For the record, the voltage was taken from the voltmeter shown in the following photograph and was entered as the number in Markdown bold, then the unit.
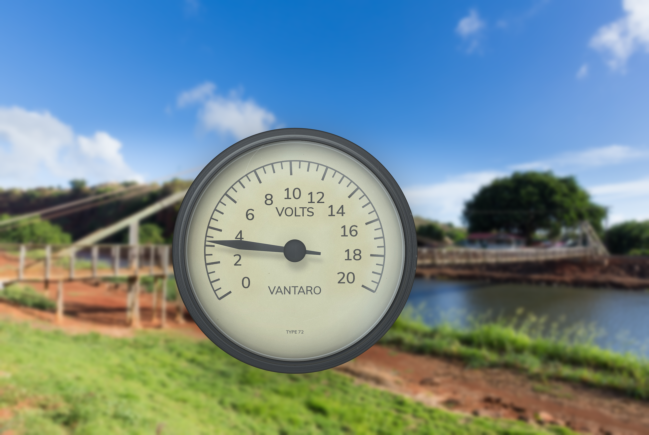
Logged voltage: **3.25** V
